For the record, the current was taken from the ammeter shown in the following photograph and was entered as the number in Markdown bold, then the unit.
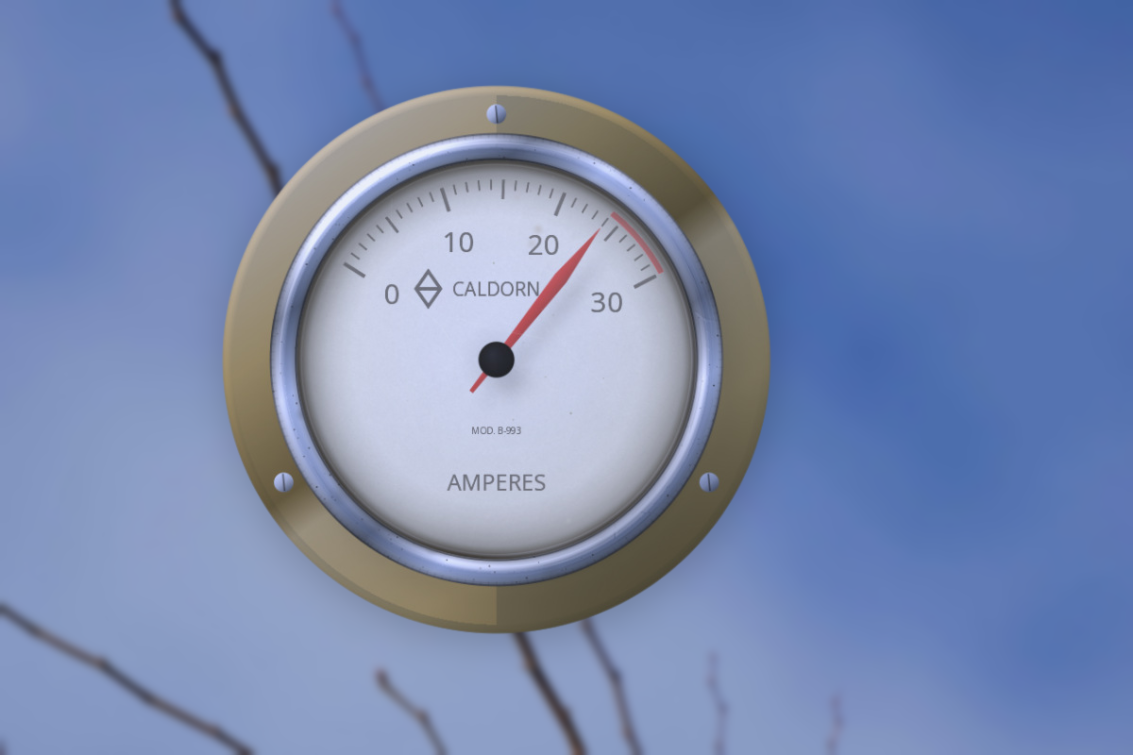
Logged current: **24** A
